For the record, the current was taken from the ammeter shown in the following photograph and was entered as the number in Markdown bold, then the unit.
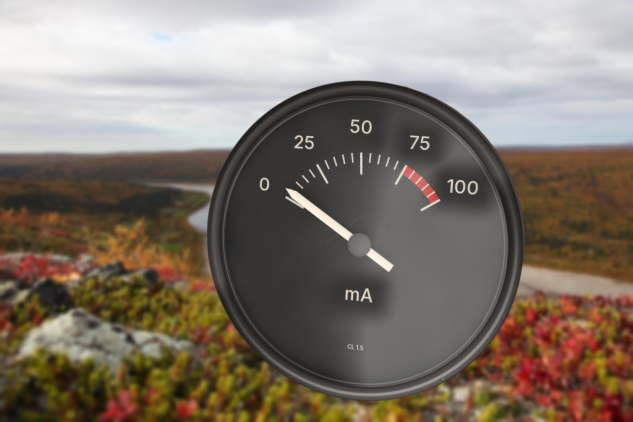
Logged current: **5** mA
